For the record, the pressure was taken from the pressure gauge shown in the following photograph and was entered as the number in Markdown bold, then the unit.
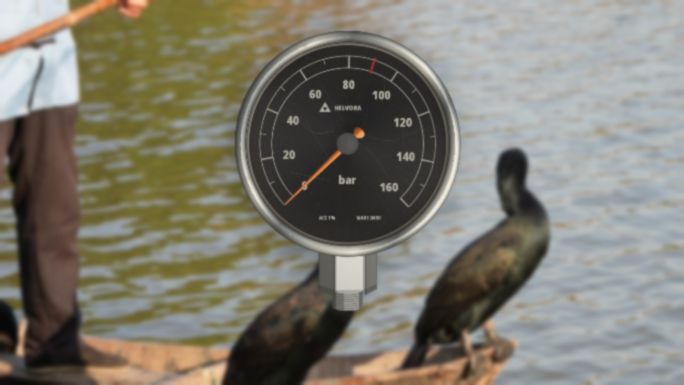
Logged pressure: **0** bar
